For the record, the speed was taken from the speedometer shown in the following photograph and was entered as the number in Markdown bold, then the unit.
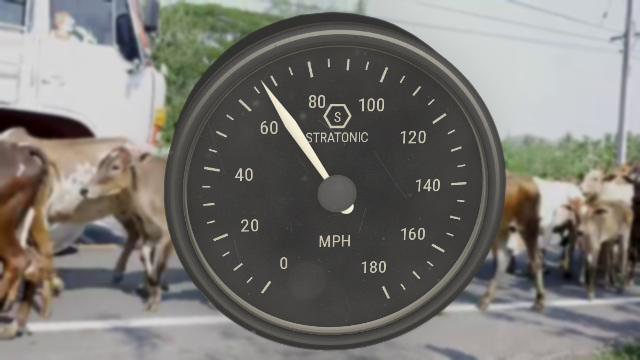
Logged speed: **67.5** mph
